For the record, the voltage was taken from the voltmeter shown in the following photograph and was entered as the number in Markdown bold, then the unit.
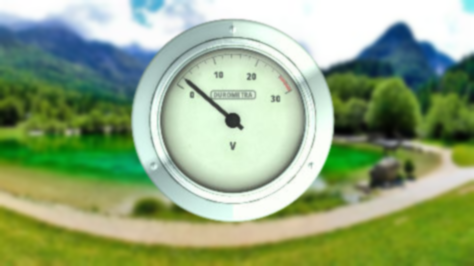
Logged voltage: **2** V
